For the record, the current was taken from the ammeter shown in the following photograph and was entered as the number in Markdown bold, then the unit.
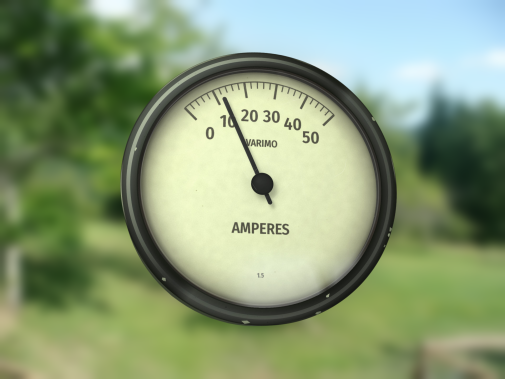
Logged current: **12** A
